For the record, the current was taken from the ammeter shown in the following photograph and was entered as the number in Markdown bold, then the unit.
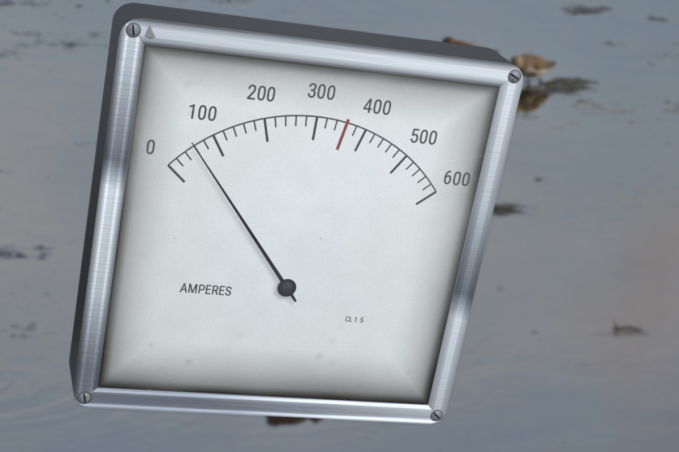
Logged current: **60** A
